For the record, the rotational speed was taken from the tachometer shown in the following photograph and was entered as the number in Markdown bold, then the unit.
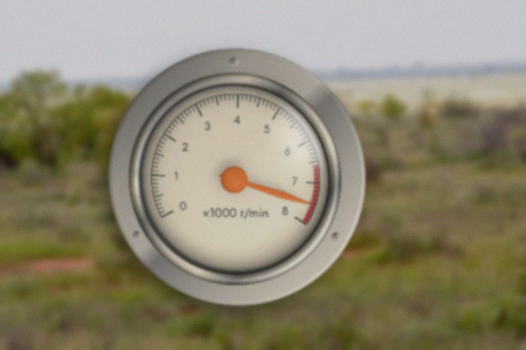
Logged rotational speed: **7500** rpm
